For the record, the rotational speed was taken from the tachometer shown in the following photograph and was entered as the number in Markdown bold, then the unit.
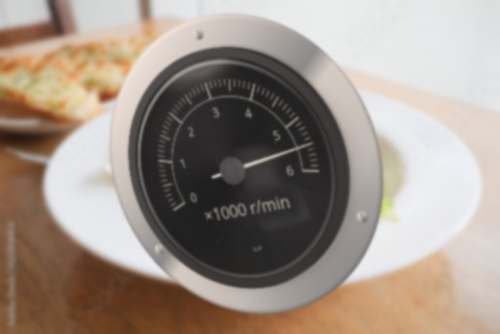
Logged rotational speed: **5500** rpm
